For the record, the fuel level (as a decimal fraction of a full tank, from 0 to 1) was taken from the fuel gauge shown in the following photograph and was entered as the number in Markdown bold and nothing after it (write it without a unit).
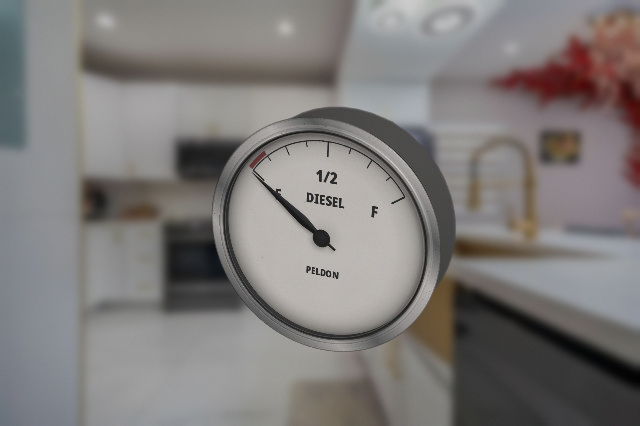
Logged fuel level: **0**
